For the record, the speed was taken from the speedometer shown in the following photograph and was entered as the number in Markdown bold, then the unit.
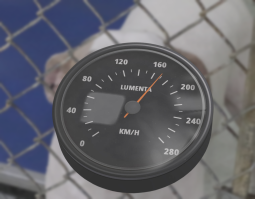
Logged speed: **170** km/h
